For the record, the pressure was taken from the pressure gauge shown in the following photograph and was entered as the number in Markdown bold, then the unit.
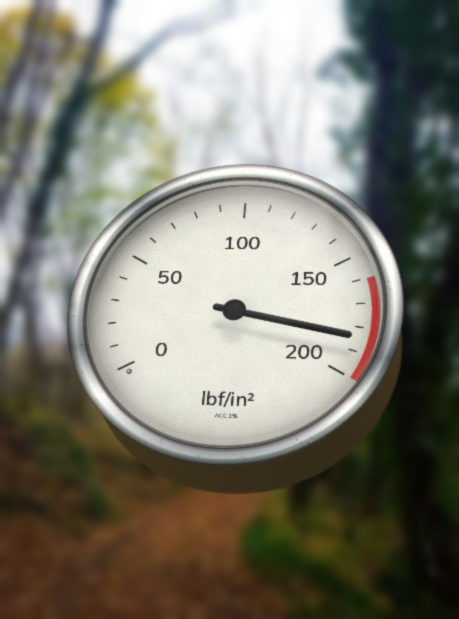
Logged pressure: **185** psi
